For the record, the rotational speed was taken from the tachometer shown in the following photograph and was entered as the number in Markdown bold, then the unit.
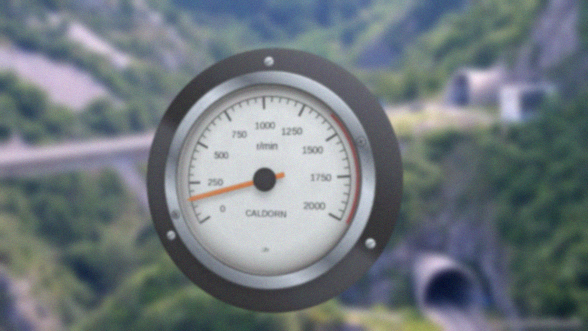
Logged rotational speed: **150** rpm
